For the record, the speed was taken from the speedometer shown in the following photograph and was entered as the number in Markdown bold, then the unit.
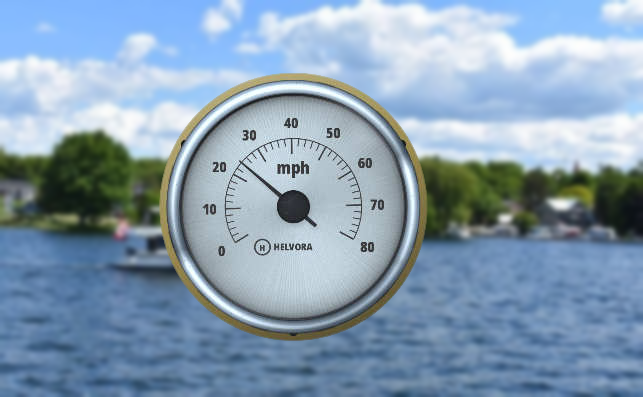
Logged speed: **24** mph
